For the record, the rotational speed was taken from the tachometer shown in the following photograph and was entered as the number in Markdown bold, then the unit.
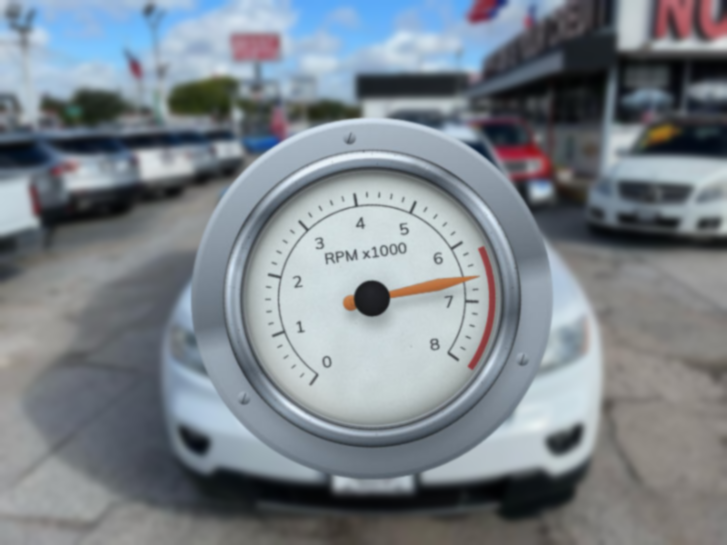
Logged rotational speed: **6600** rpm
